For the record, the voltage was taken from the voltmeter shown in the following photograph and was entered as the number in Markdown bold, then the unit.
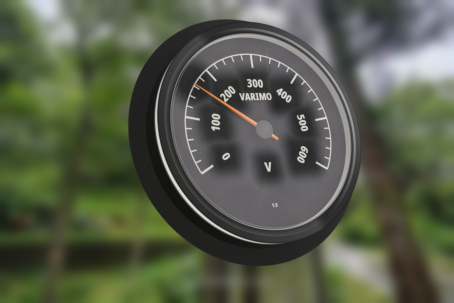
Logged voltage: **160** V
